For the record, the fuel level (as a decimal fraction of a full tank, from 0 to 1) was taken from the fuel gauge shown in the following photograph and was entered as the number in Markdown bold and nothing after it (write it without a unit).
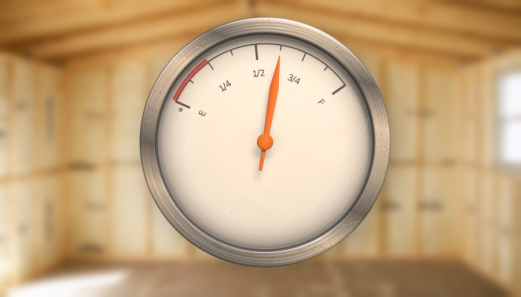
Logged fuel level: **0.625**
